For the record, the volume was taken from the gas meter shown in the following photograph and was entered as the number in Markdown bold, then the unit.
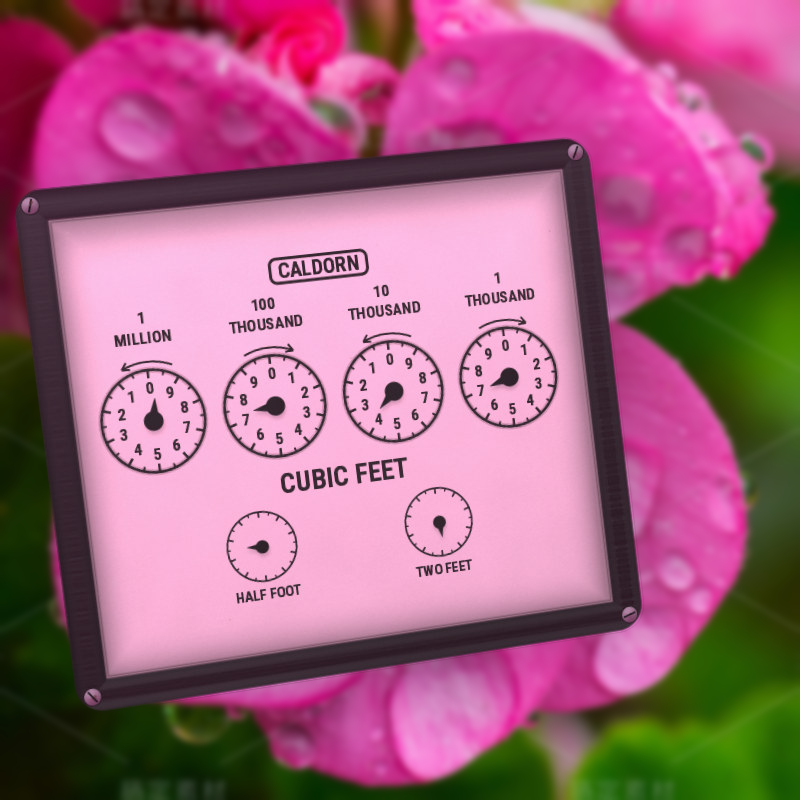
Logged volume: **973700** ft³
